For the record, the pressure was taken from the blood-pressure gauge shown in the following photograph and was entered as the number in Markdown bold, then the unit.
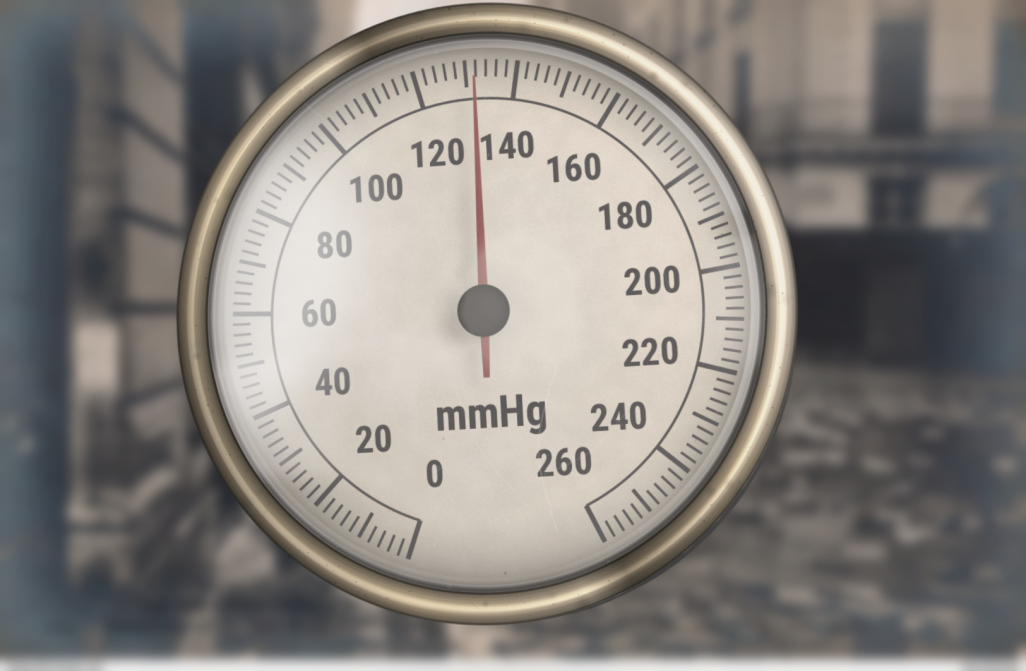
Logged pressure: **132** mmHg
